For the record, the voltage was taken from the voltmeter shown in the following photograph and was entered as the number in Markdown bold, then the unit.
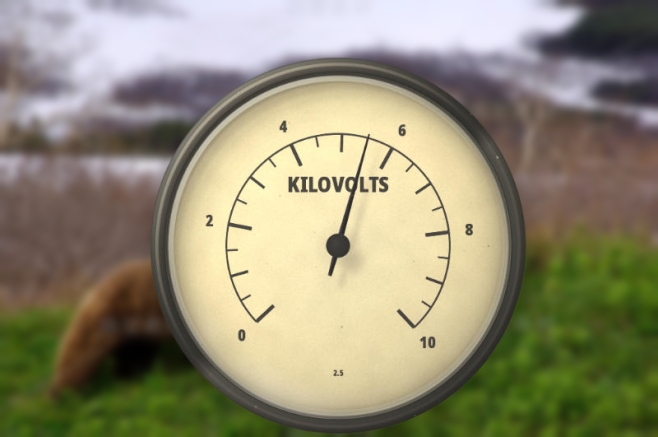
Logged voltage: **5.5** kV
